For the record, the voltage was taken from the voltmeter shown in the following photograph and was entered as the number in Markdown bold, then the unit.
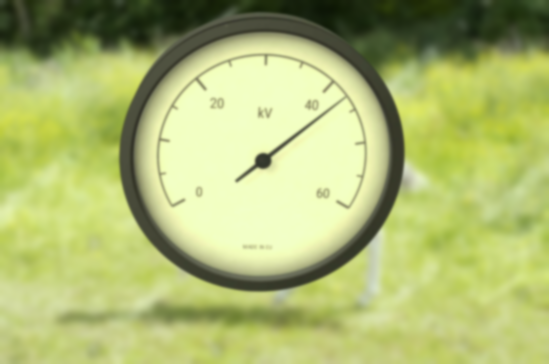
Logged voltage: **42.5** kV
